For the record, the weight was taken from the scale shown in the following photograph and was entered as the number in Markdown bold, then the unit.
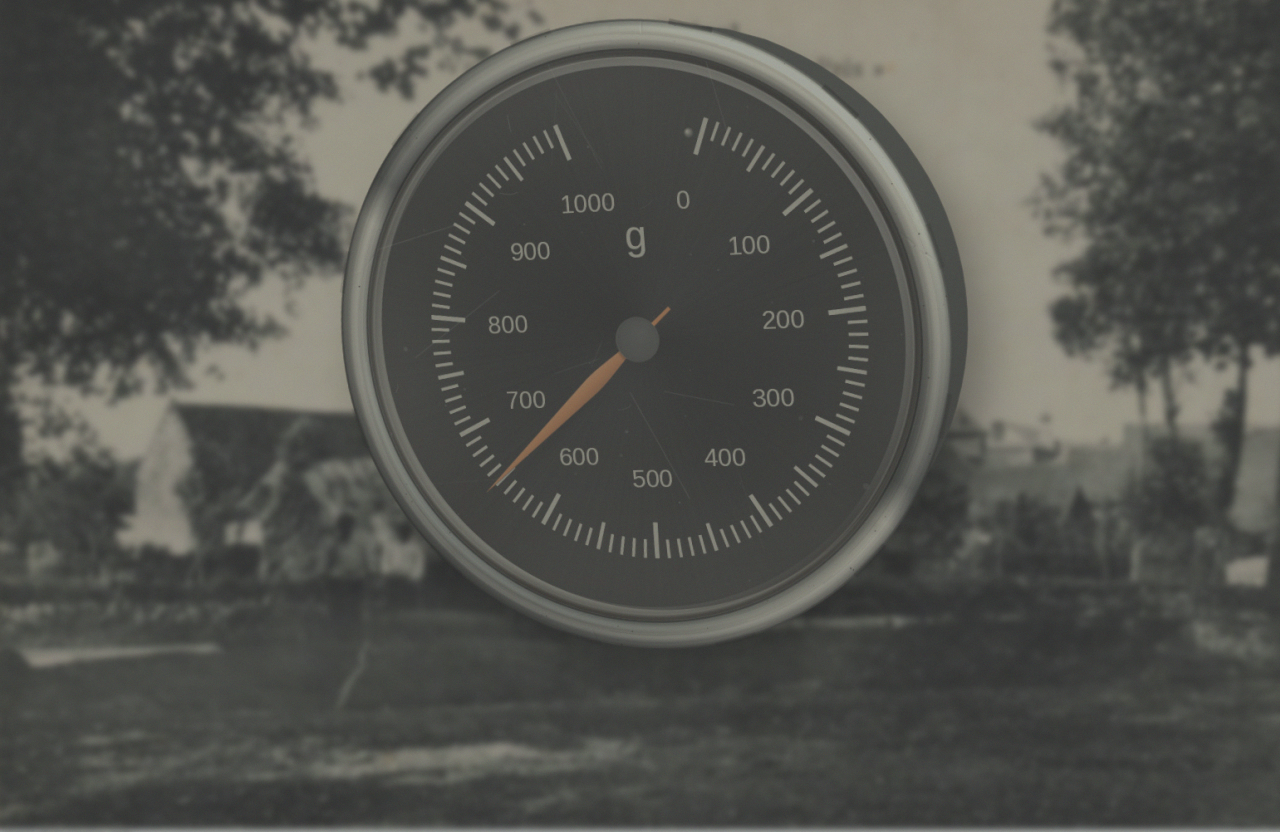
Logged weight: **650** g
